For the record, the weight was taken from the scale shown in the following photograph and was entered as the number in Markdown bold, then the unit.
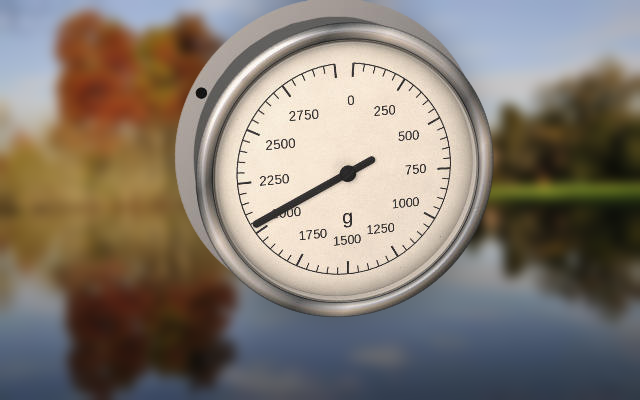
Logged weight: **2050** g
